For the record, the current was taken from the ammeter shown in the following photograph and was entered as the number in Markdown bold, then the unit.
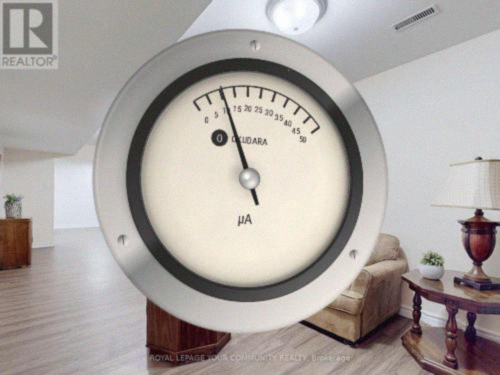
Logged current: **10** µA
